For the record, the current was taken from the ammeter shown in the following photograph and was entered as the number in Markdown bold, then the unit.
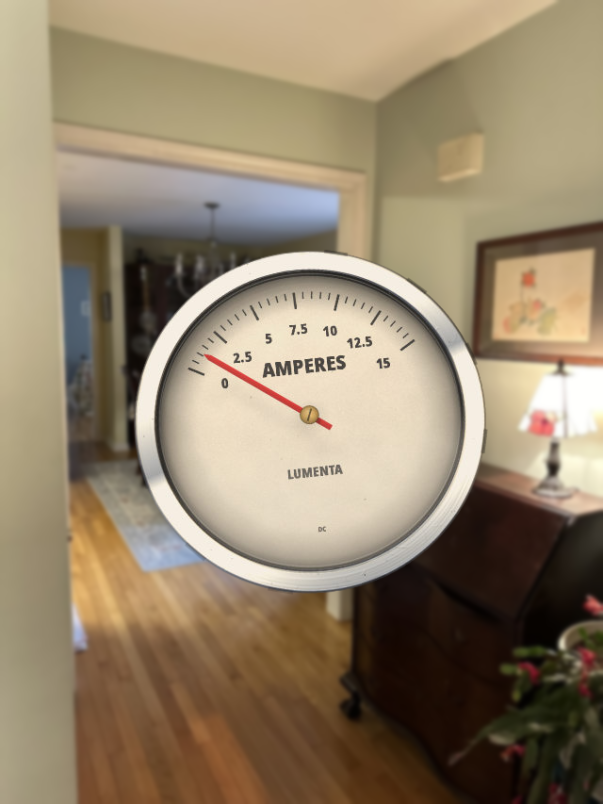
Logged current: **1** A
